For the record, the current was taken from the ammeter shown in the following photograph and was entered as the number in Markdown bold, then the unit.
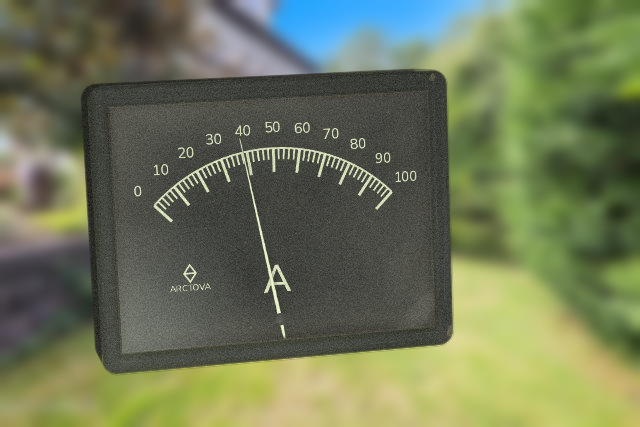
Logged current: **38** A
